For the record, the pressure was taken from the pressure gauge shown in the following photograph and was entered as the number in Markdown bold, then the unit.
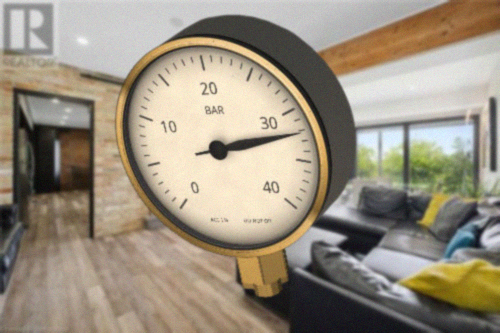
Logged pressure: **32** bar
